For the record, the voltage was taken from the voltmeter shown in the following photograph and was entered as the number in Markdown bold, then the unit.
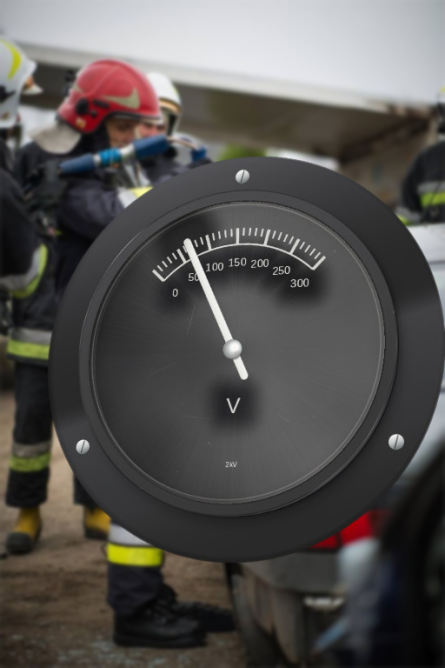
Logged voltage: **70** V
